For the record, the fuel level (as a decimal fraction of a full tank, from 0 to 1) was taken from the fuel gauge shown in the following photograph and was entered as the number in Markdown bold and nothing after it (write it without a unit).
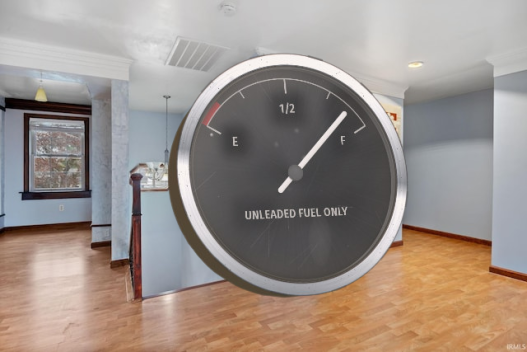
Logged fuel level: **0.875**
